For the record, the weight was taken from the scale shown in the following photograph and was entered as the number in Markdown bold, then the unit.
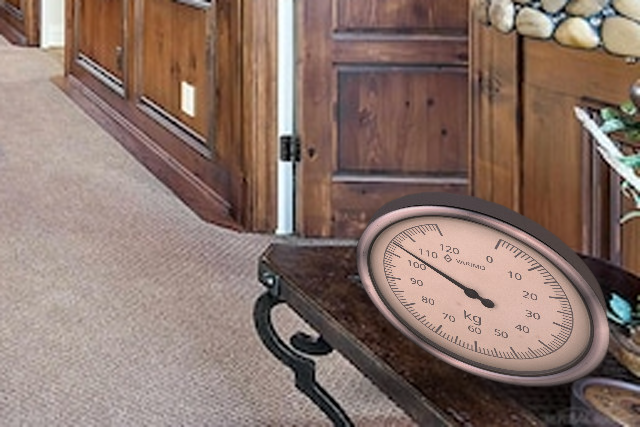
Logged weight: **105** kg
